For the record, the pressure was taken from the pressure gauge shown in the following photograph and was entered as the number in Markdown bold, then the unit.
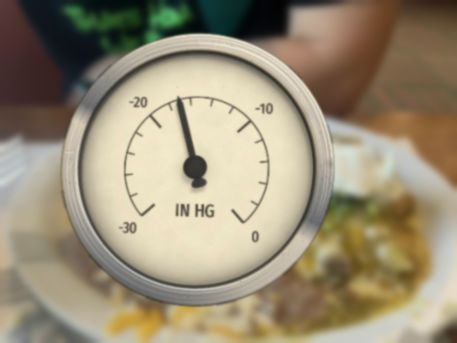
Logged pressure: **-17** inHg
